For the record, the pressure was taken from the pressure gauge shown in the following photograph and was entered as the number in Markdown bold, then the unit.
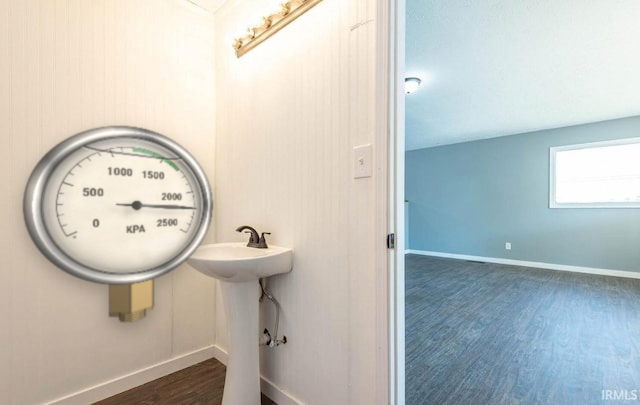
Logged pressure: **2200** kPa
